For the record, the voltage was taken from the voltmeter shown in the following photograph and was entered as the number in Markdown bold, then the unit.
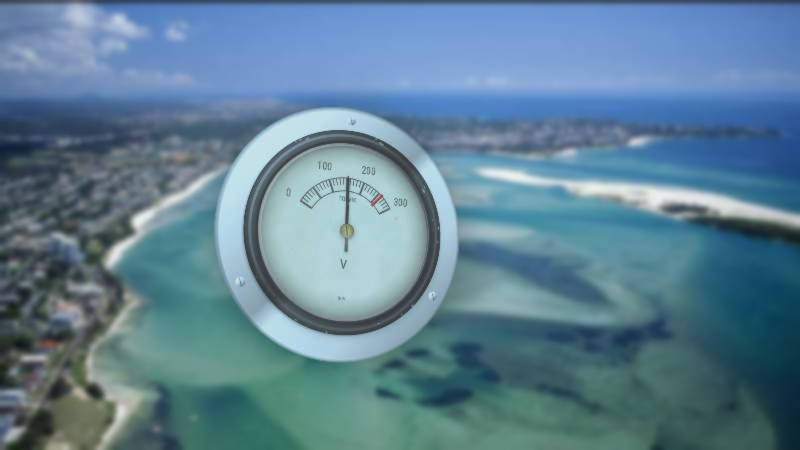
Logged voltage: **150** V
